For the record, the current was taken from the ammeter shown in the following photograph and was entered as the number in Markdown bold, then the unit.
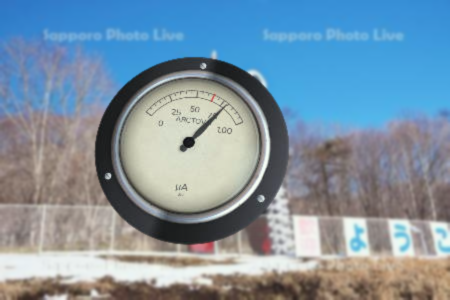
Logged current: **80** µA
